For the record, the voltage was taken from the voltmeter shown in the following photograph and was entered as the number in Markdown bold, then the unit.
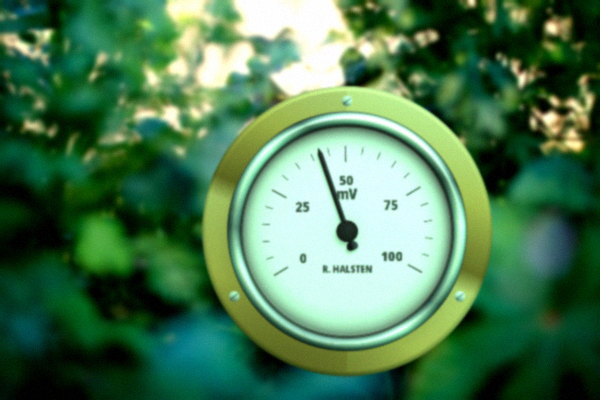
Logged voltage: **42.5** mV
